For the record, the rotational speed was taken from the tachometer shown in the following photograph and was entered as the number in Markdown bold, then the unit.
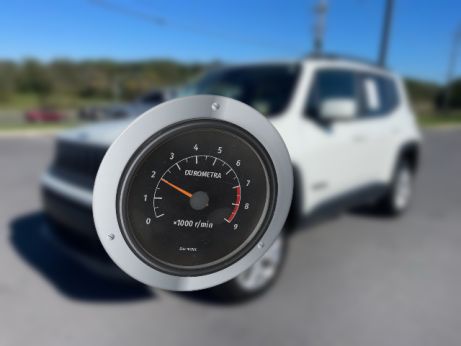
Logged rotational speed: **2000** rpm
